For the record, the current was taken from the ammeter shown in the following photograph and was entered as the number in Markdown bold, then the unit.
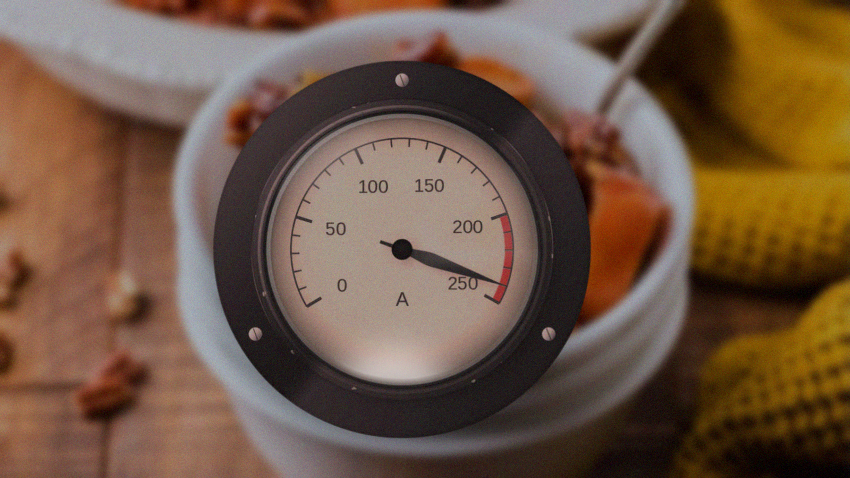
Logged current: **240** A
